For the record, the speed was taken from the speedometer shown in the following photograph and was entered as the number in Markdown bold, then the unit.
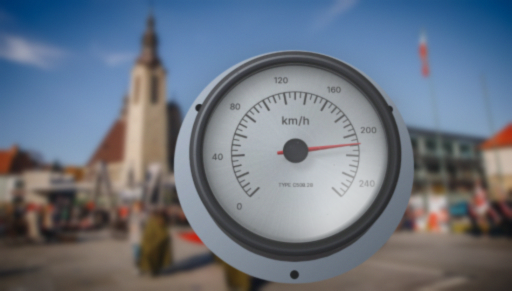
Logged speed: **210** km/h
